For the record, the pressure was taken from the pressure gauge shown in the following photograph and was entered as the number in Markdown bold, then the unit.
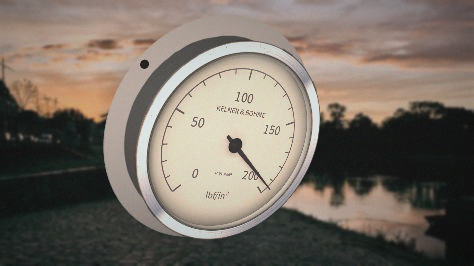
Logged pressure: **195** psi
